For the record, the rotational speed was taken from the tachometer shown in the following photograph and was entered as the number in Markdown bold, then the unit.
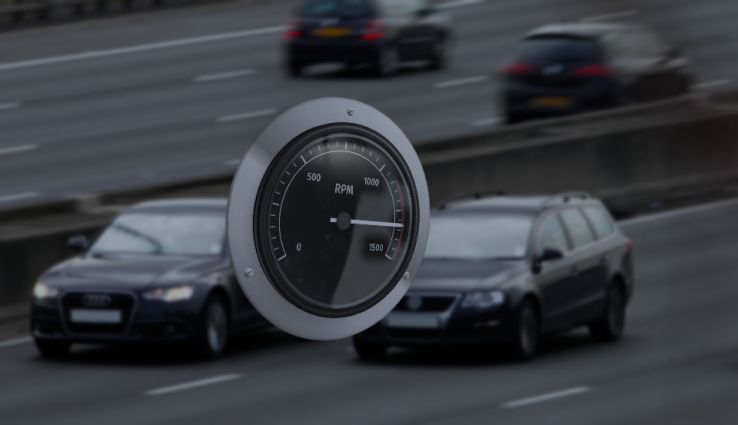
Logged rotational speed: **1325** rpm
